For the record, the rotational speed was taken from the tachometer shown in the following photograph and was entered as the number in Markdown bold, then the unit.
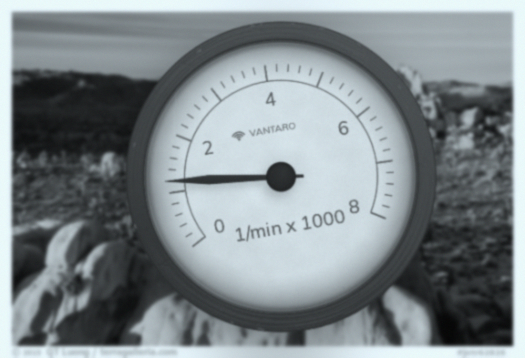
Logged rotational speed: **1200** rpm
